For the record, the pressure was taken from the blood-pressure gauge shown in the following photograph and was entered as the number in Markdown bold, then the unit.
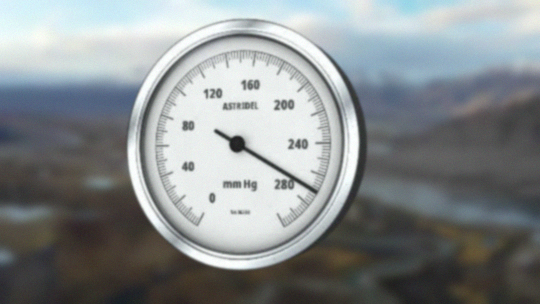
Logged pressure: **270** mmHg
